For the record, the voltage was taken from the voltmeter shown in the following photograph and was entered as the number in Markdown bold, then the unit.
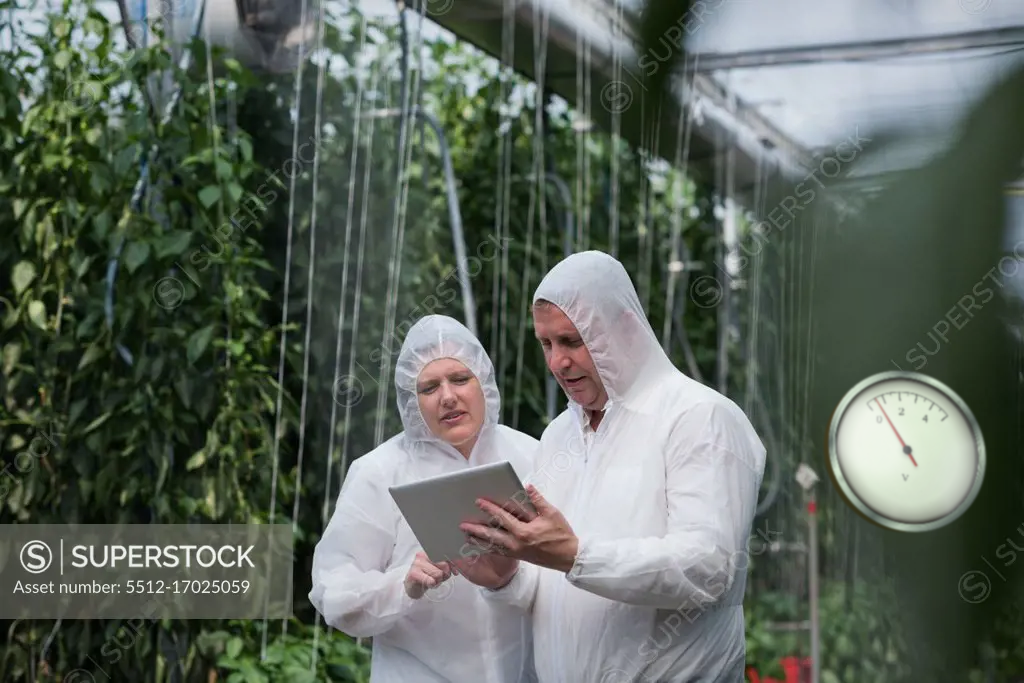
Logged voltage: **0.5** V
